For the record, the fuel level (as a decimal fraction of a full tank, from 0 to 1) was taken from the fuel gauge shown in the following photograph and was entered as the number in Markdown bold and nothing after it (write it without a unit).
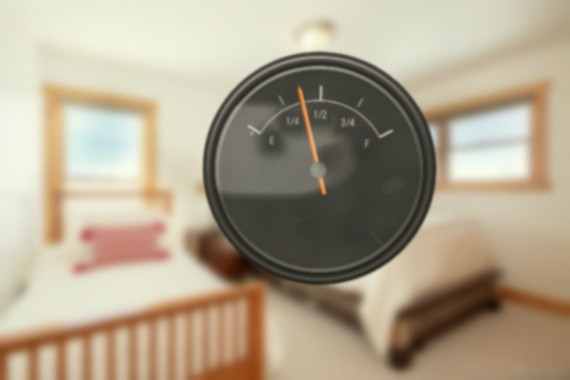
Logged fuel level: **0.375**
